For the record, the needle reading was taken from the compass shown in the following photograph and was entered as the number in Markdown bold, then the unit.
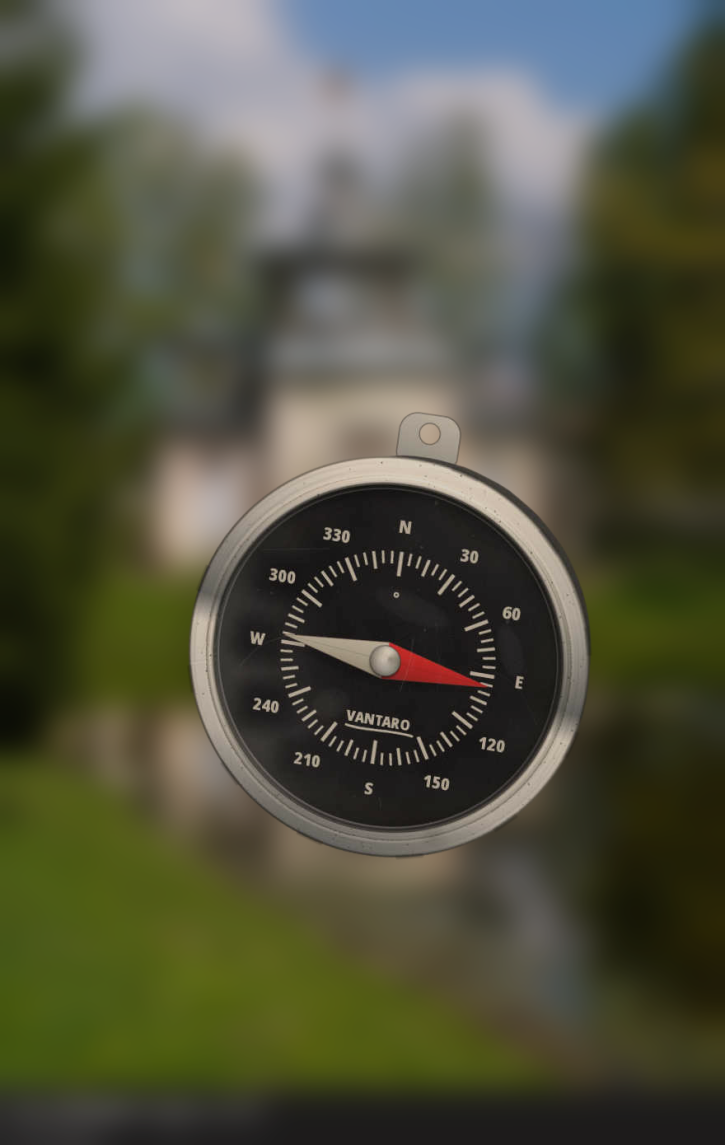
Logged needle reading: **95** °
